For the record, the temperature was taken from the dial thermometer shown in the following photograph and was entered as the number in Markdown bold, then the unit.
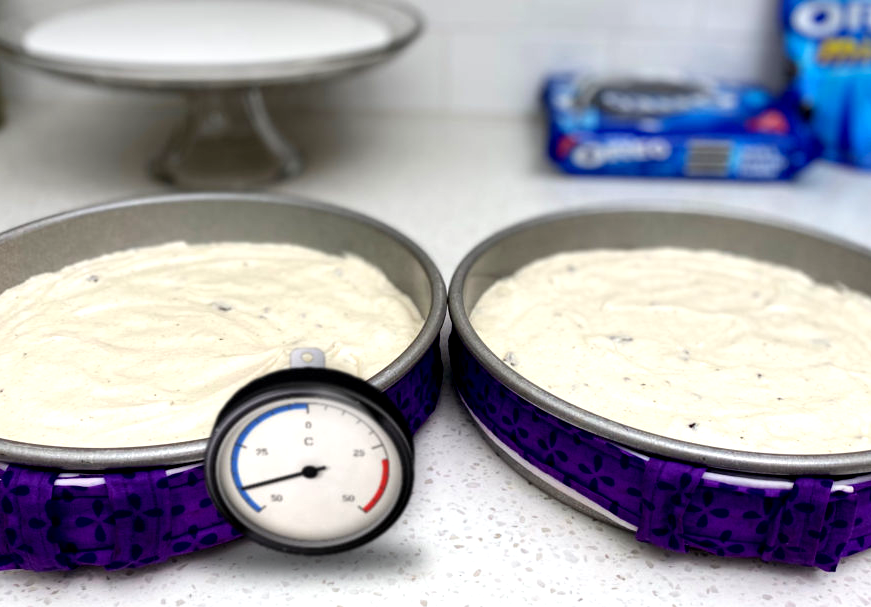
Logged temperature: **-40** °C
